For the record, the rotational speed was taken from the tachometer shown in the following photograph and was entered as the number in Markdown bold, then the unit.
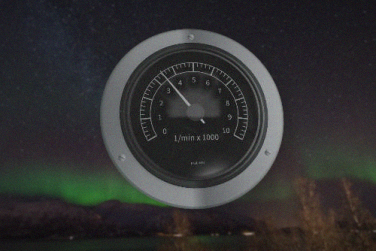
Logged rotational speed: **3400** rpm
